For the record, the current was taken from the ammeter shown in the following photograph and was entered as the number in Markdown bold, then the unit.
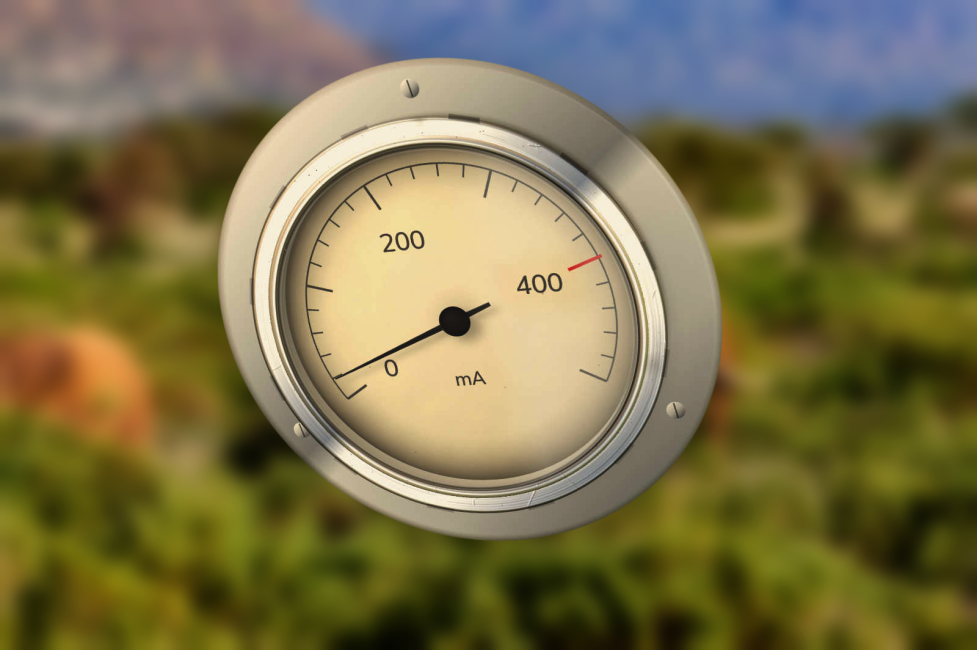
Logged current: **20** mA
